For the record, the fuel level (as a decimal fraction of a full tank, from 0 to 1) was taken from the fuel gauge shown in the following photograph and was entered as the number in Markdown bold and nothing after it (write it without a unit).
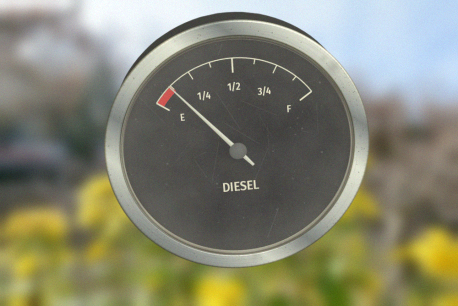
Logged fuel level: **0.125**
